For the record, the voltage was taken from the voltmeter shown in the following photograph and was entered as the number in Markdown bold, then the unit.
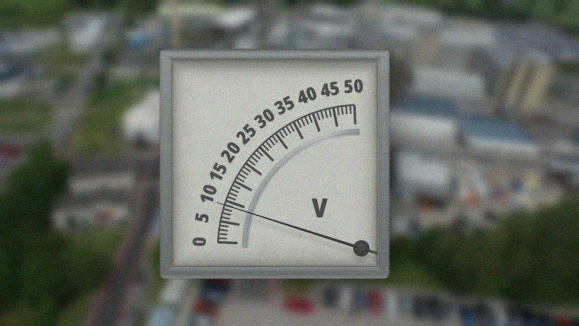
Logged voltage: **9** V
